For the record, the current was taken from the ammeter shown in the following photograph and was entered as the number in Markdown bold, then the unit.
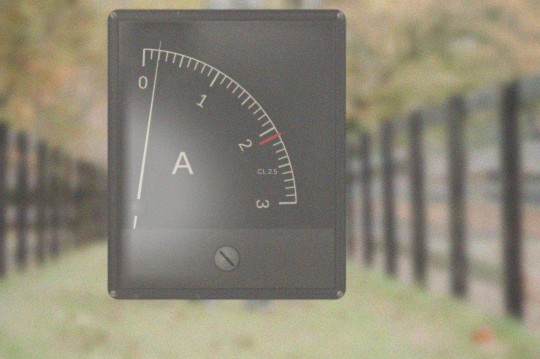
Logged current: **0.2** A
